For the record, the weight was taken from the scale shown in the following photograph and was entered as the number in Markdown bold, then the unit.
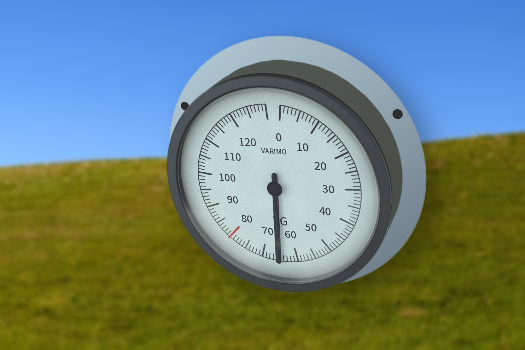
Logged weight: **65** kg
